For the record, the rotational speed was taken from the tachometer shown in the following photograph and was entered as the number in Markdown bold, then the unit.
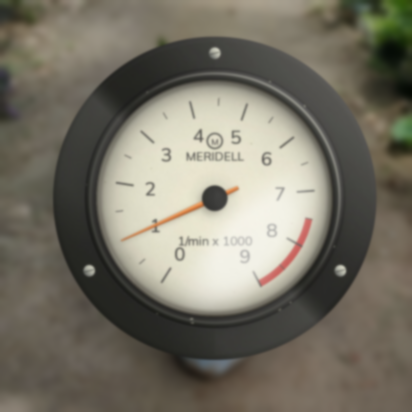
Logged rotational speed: **1000** rpm
